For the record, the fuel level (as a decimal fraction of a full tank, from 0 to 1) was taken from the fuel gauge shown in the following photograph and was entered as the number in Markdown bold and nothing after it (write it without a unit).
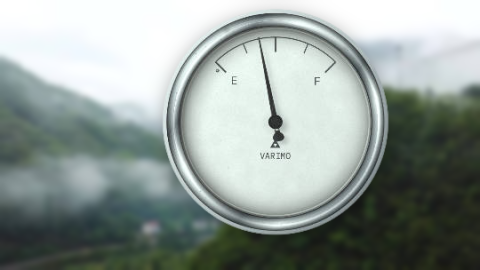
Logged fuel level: **0.375**
